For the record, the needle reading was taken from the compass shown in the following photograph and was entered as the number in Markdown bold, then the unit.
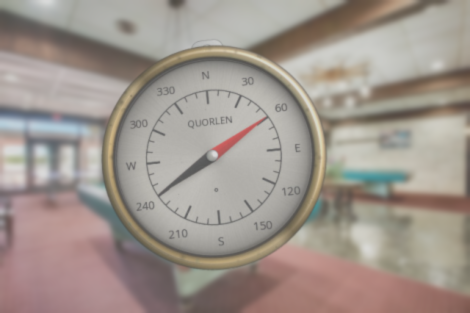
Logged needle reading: **60** °
